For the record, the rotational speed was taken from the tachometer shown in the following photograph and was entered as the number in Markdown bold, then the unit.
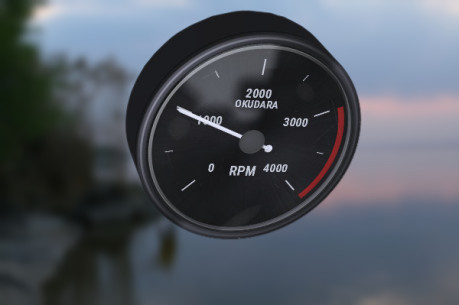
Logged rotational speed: **1000** rpm
